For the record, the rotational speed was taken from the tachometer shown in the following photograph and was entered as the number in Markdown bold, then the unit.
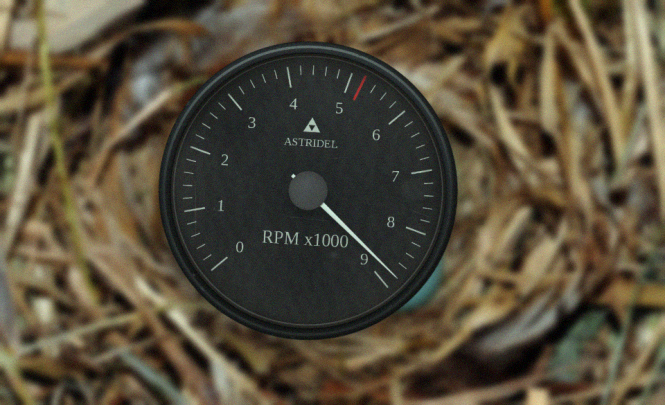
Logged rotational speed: **8800** rpm
